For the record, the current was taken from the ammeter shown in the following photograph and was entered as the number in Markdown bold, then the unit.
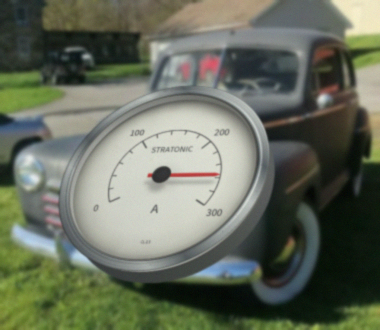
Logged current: **260** A
